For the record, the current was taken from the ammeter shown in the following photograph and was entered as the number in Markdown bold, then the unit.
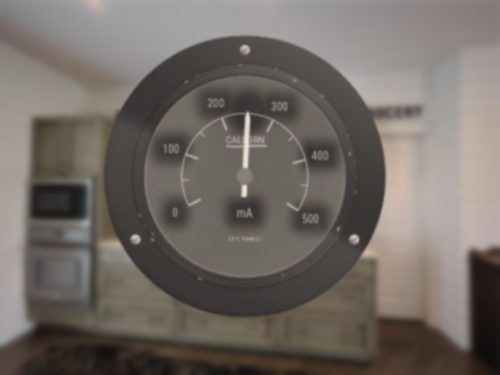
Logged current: **250** mA
